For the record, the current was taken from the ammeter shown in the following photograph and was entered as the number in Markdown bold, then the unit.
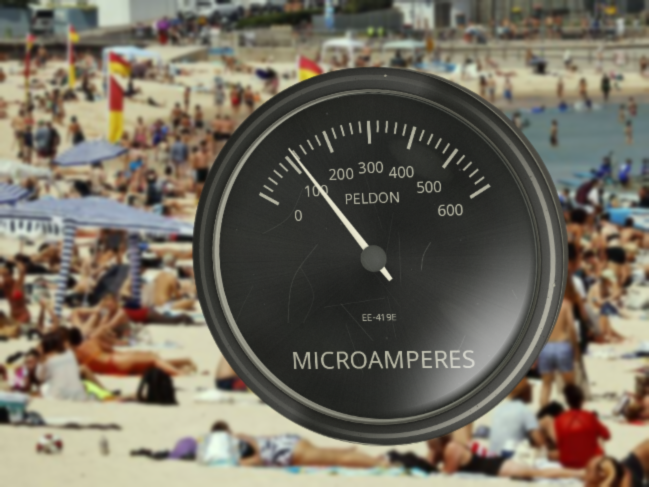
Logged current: **120** µA
